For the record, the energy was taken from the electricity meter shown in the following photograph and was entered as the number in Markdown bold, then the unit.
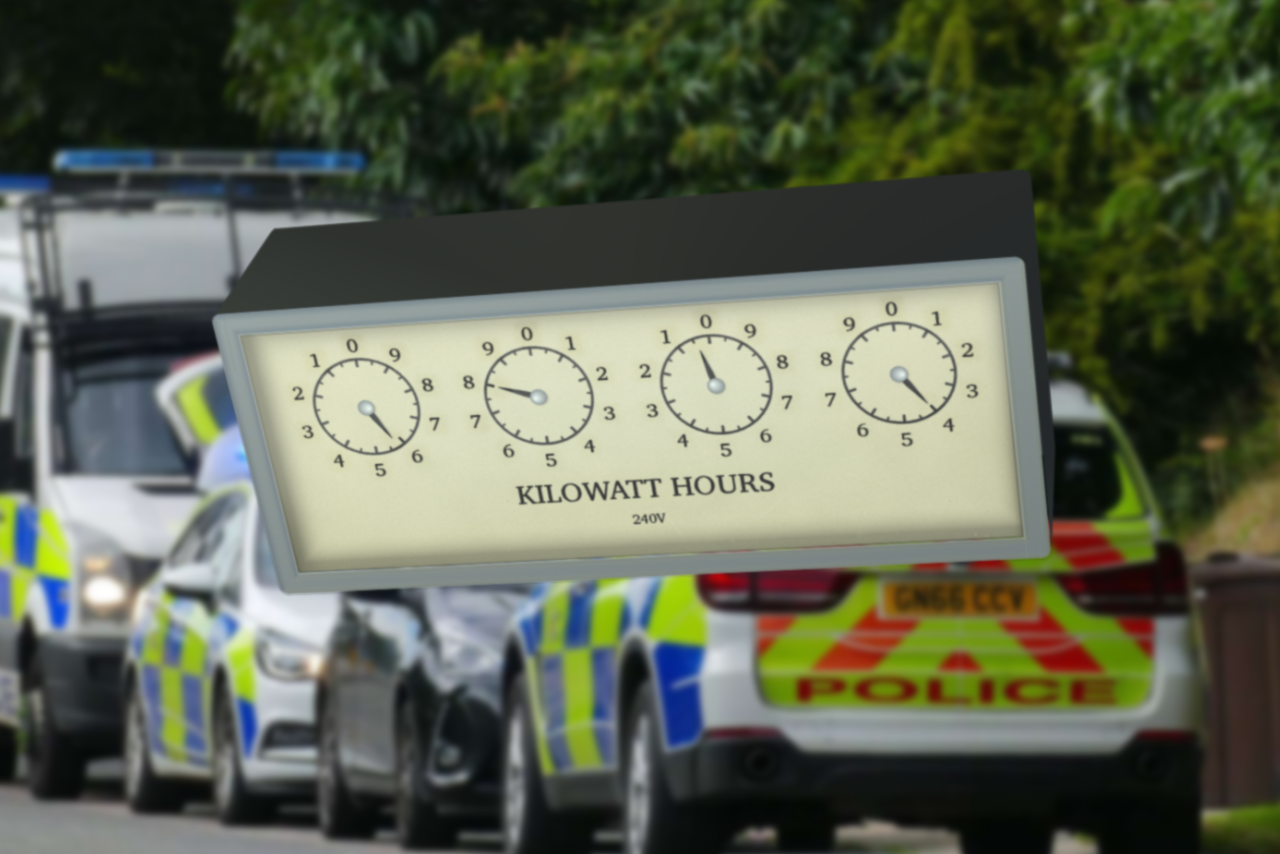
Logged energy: **5804** kWh
